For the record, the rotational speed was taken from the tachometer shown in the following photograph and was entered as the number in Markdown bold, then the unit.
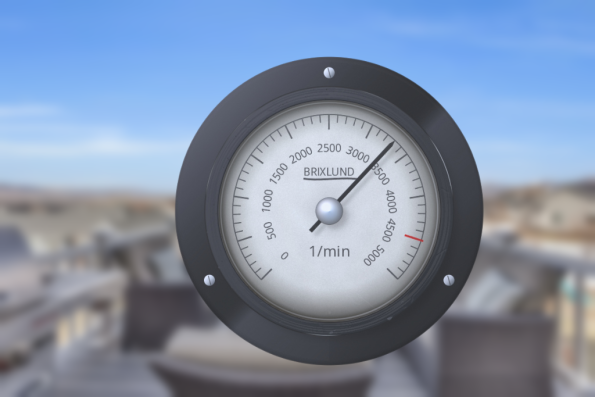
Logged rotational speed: **3300** rpm
